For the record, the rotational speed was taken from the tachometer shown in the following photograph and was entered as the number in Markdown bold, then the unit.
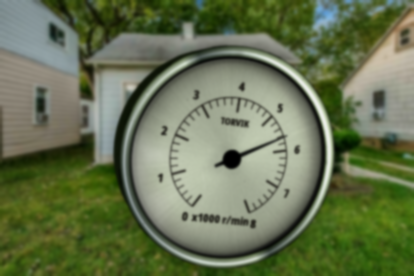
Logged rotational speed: **5600** rpm
